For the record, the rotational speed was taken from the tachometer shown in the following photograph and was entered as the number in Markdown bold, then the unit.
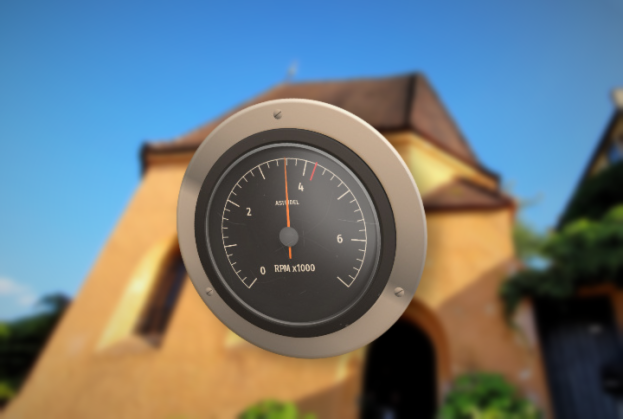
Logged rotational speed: **3600** rpm
